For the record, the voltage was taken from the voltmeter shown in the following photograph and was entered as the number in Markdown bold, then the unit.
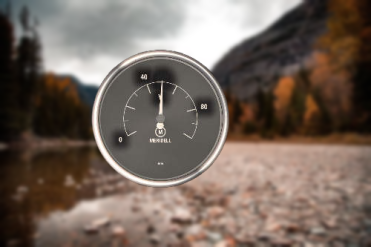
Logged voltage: **50** V
